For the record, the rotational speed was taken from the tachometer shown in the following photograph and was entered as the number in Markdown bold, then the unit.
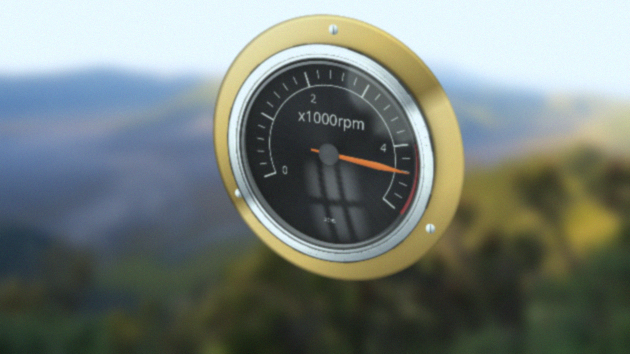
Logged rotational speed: **4400** rpm
